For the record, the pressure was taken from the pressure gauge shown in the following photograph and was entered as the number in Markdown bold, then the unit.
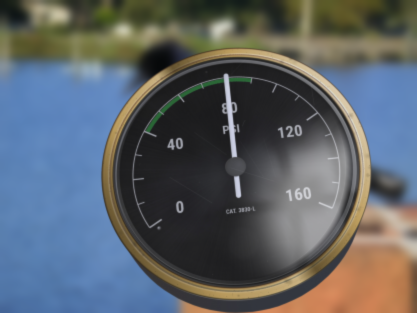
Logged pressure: **80** psi
